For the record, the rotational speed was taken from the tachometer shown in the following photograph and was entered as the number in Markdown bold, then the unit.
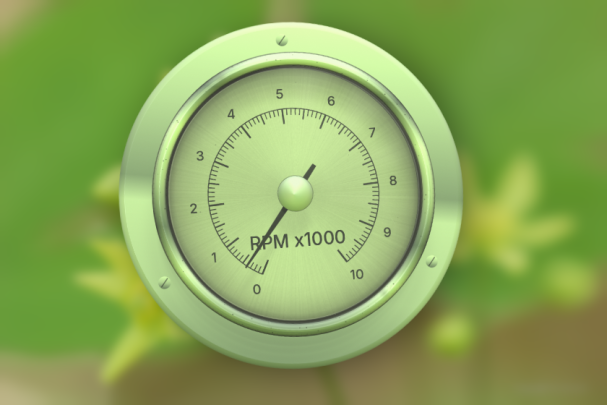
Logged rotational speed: **400** rpm
